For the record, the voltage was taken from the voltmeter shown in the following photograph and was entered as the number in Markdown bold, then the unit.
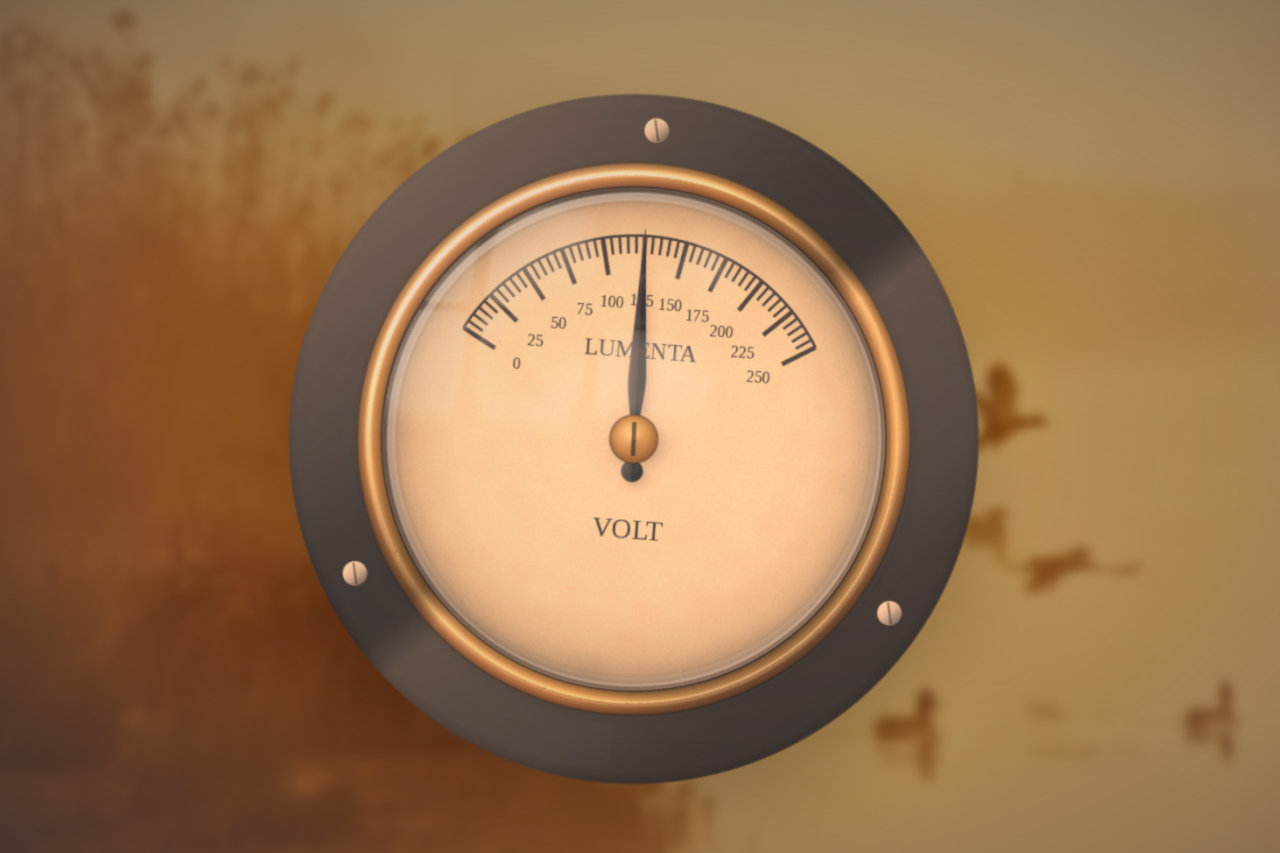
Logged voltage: **125** V
